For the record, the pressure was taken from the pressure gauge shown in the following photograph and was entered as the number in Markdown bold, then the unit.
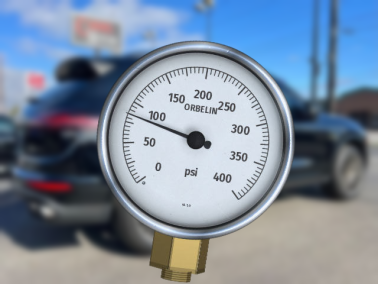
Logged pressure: **85** psi
